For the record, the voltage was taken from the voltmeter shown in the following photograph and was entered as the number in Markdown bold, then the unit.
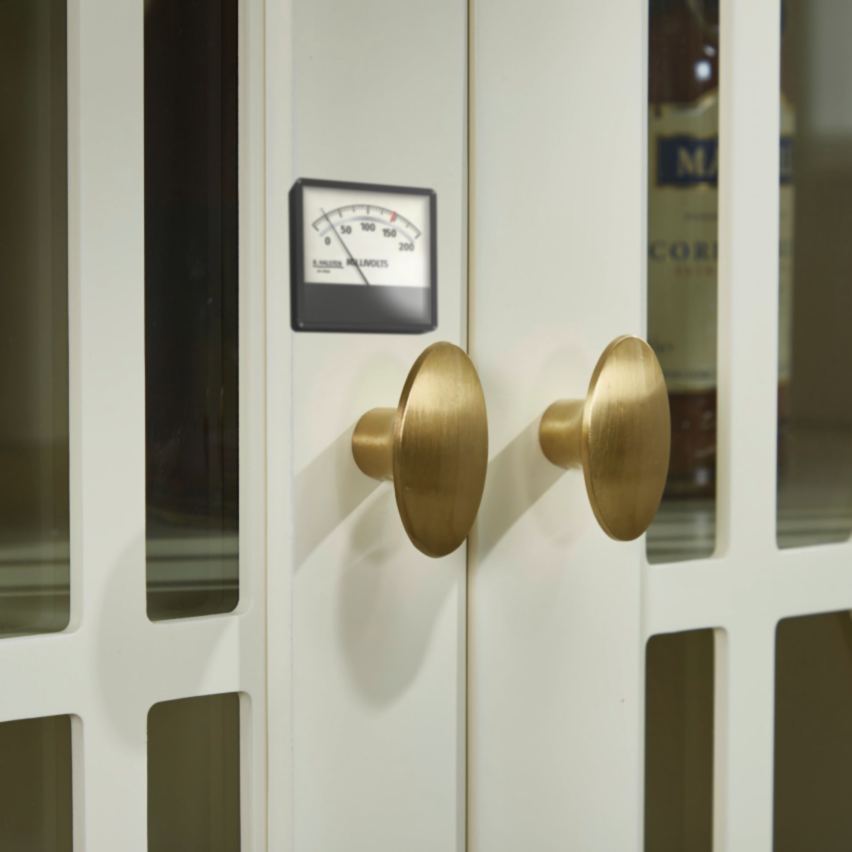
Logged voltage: **25** mV
